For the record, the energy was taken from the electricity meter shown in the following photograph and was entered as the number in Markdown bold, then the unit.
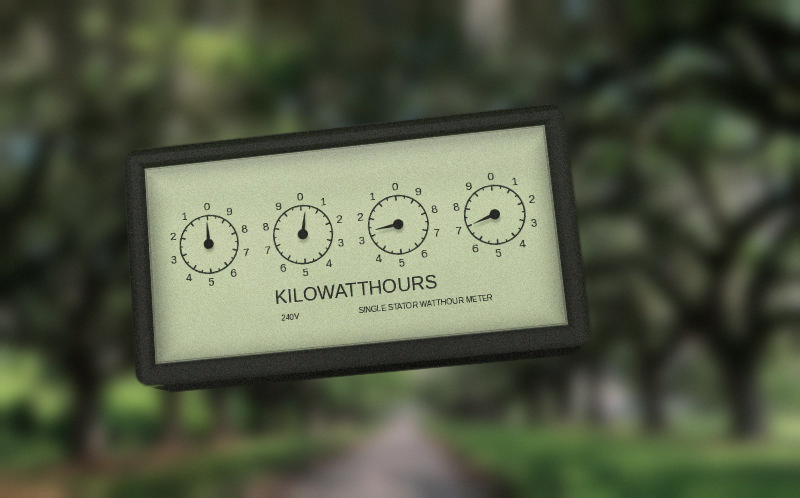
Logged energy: **27** kWh
